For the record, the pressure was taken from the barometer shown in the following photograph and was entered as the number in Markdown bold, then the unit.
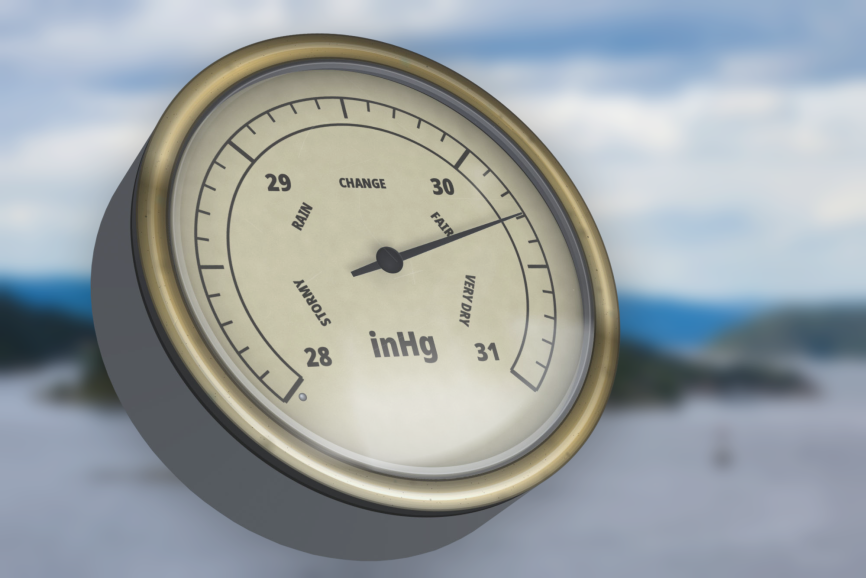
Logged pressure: **30.3** inHg
